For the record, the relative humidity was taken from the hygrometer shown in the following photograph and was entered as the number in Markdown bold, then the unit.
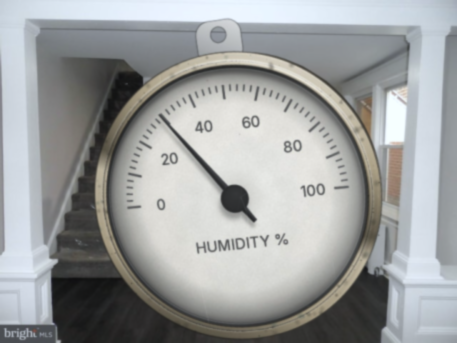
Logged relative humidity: **30** %
